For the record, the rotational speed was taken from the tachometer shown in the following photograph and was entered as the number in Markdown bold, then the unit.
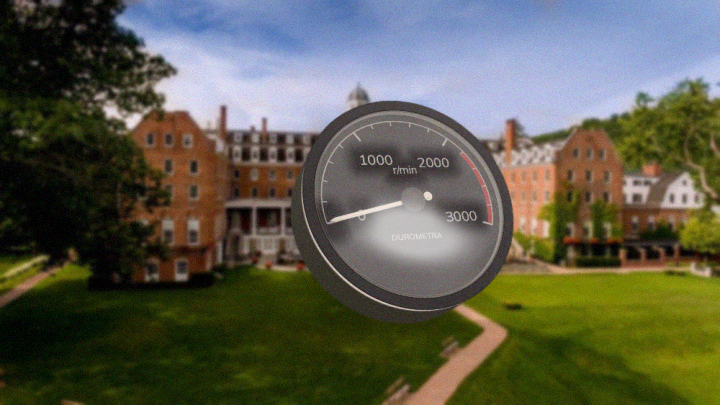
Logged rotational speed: **0** rpm
